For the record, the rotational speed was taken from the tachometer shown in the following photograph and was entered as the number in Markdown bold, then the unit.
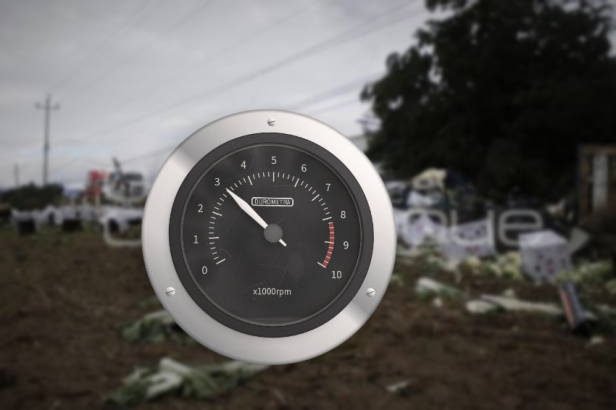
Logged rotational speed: **3000** rpm
